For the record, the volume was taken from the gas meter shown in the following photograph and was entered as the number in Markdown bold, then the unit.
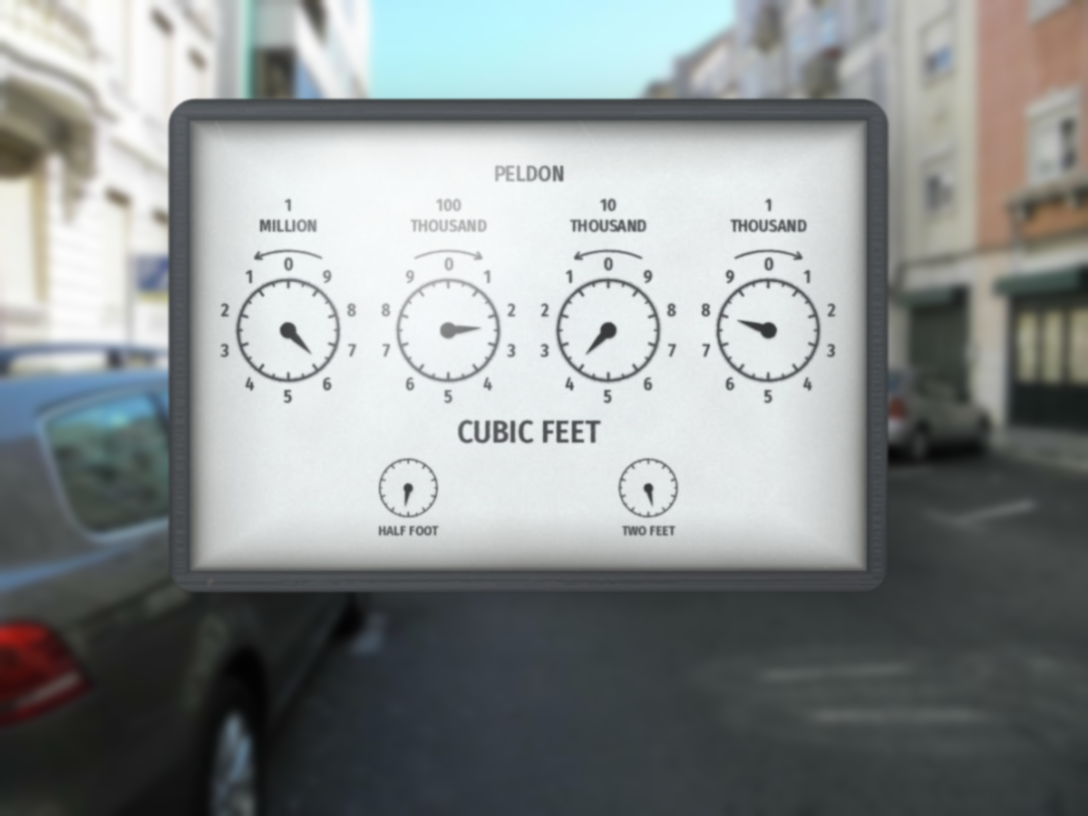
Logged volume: **623800** ft³
